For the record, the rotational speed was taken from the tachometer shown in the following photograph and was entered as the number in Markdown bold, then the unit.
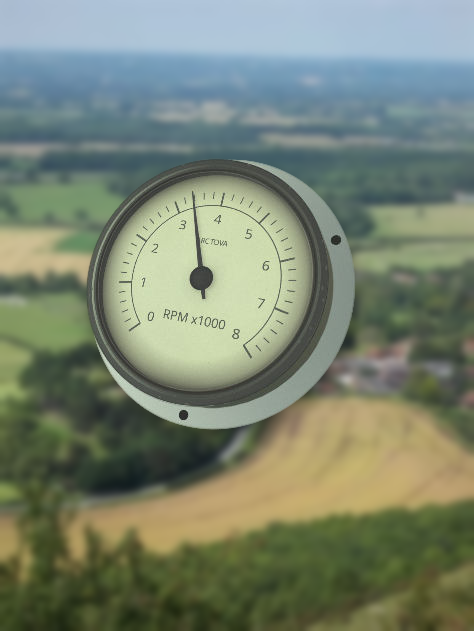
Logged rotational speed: **3400** rpm
